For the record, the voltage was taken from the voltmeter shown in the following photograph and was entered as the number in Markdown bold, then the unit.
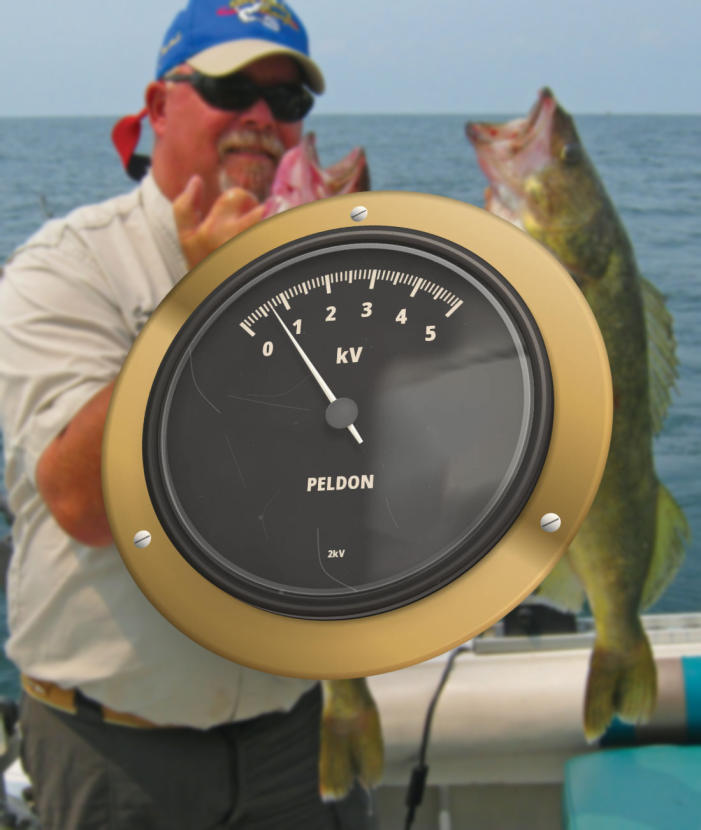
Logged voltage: **0.7** kV
